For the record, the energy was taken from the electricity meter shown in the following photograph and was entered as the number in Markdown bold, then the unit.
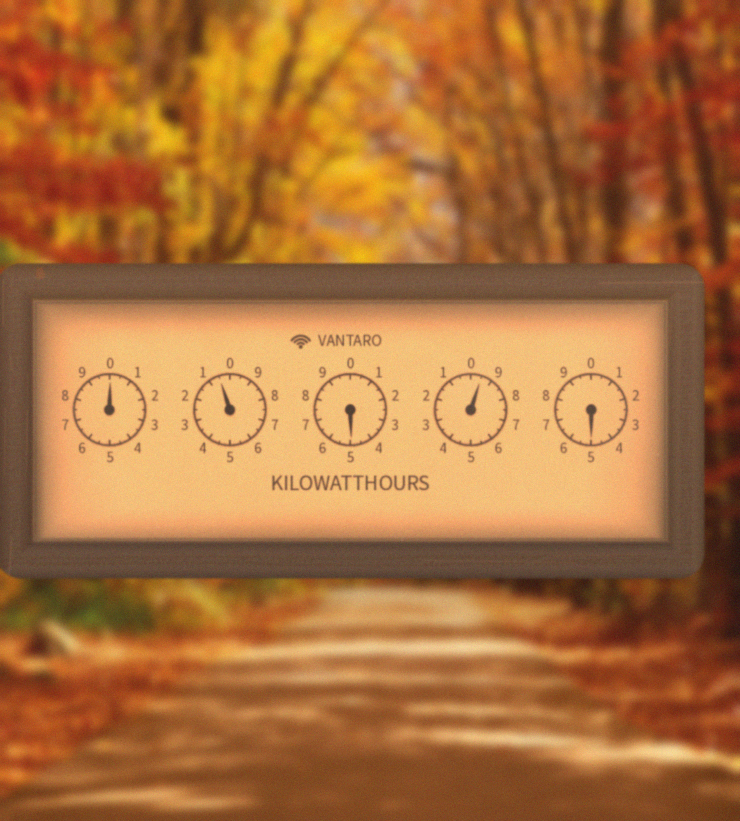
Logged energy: **495** kWh
